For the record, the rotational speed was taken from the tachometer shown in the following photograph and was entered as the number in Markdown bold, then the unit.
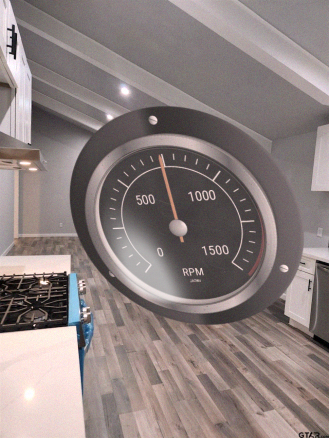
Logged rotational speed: **750** rpm
